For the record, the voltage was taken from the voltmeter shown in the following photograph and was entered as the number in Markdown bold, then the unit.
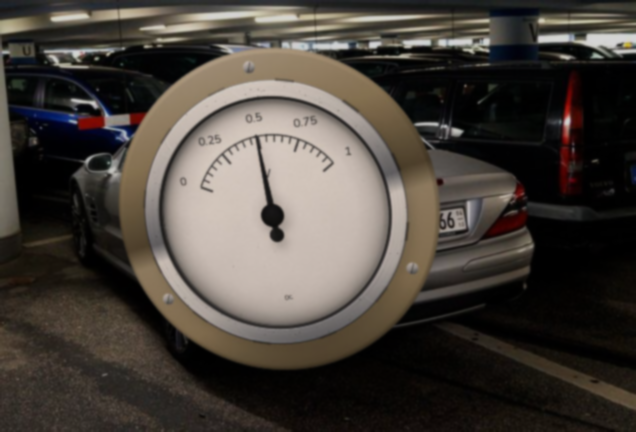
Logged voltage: **0.5** V
